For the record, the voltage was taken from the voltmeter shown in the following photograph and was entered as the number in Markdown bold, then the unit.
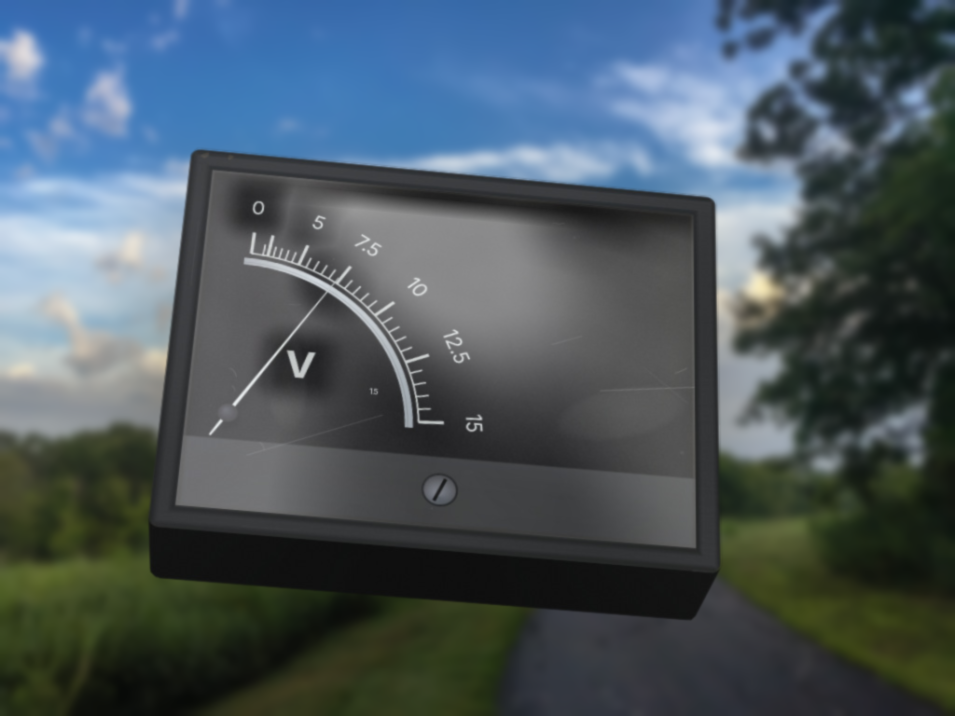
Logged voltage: **7.5** V
